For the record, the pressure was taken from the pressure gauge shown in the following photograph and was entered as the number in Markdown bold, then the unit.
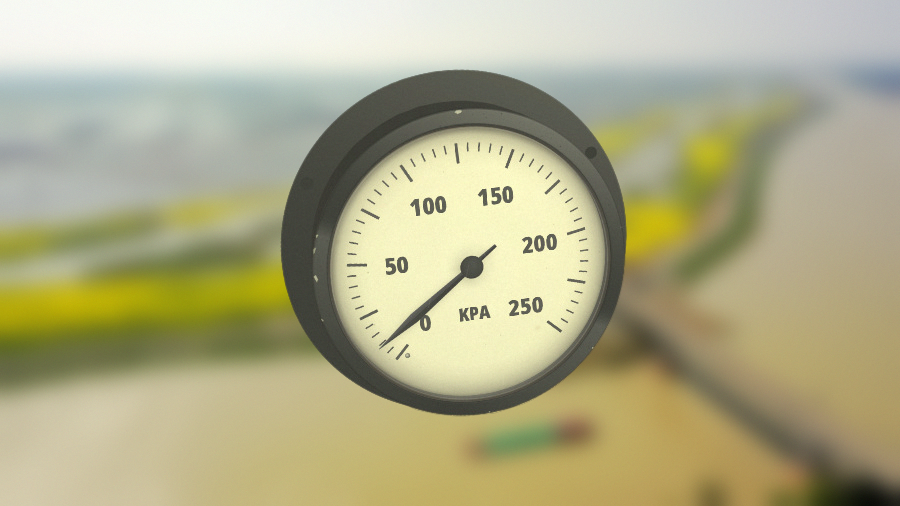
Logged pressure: **10** kPa
